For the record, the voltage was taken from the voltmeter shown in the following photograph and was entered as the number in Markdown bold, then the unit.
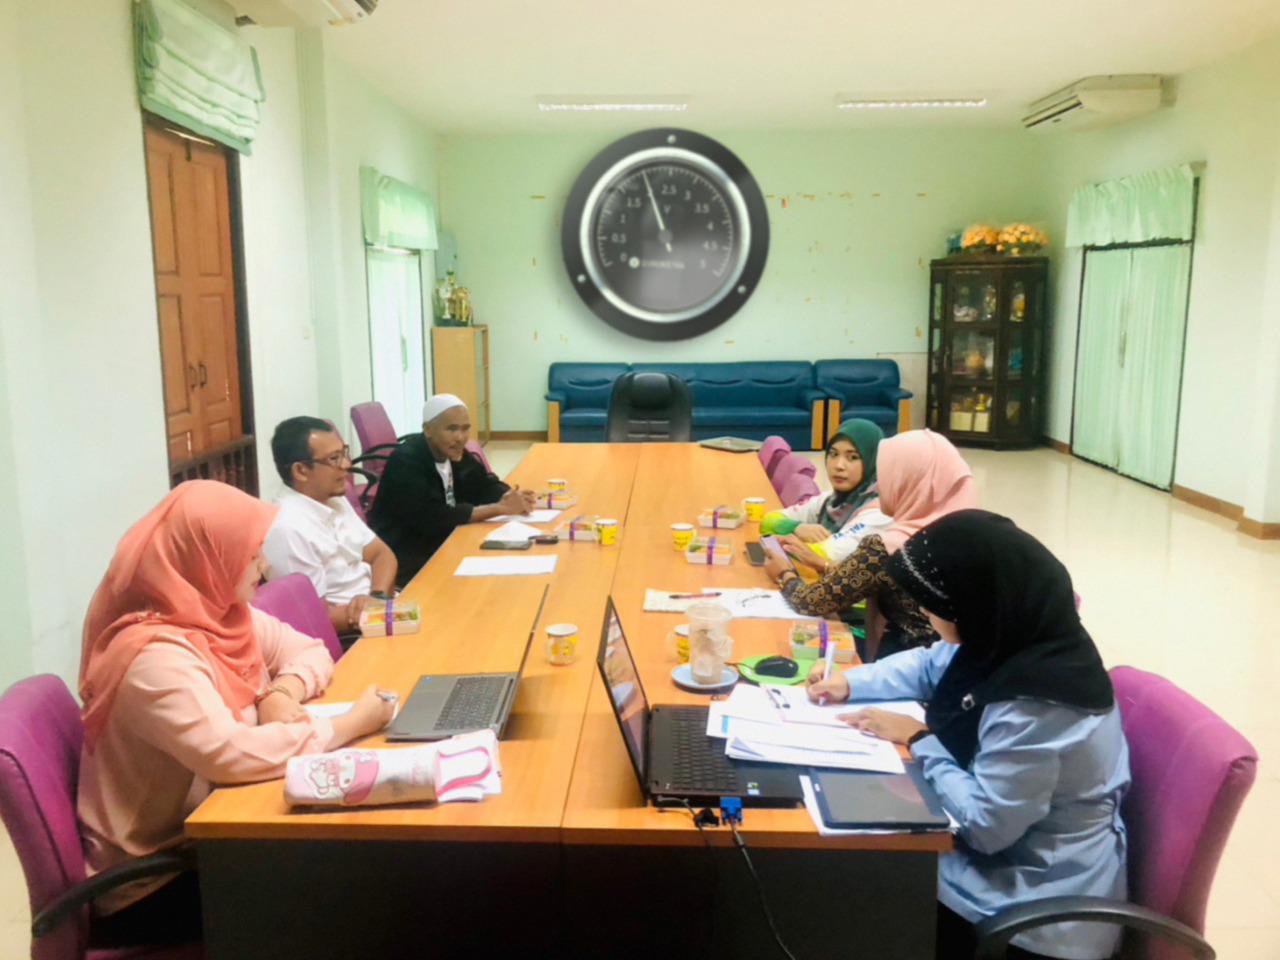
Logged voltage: **2** V
